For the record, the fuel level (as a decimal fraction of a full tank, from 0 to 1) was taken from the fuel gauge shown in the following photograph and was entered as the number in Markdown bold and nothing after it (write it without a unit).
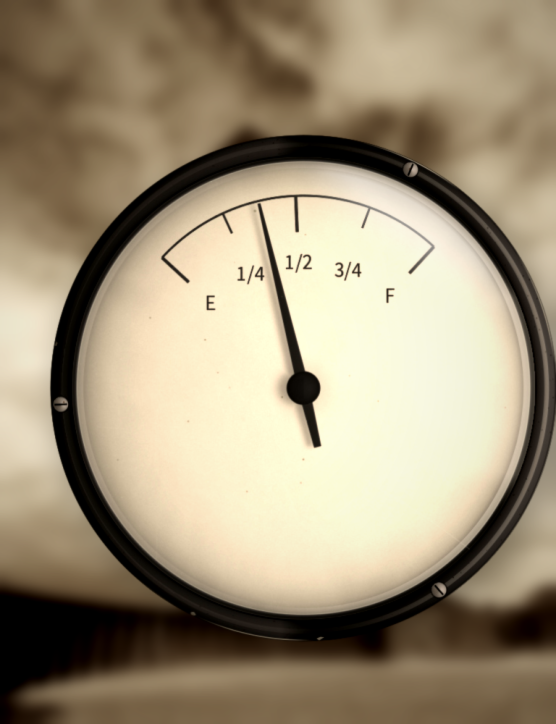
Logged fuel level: **0.375**
